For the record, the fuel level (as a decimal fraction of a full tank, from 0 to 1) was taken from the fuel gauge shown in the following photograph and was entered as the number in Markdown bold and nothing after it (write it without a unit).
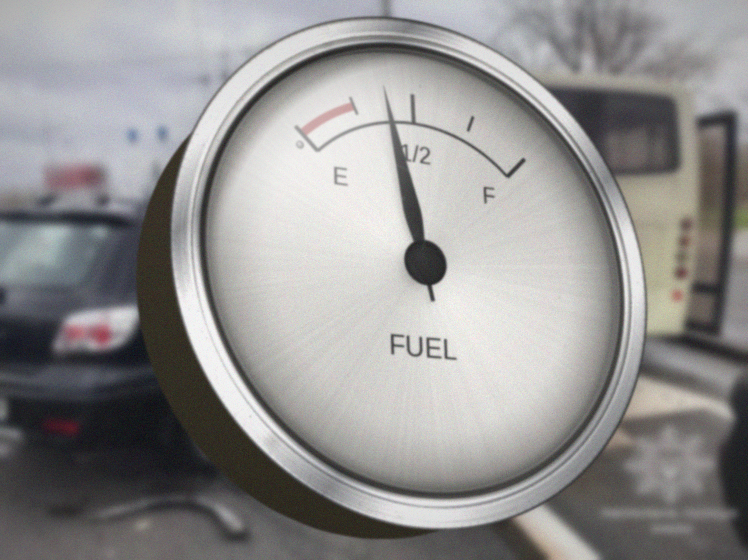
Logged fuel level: **0.375**
